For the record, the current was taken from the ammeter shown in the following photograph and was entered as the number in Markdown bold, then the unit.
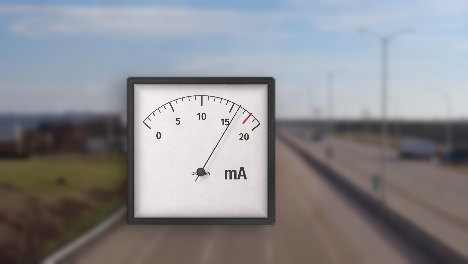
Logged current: **16** mA
